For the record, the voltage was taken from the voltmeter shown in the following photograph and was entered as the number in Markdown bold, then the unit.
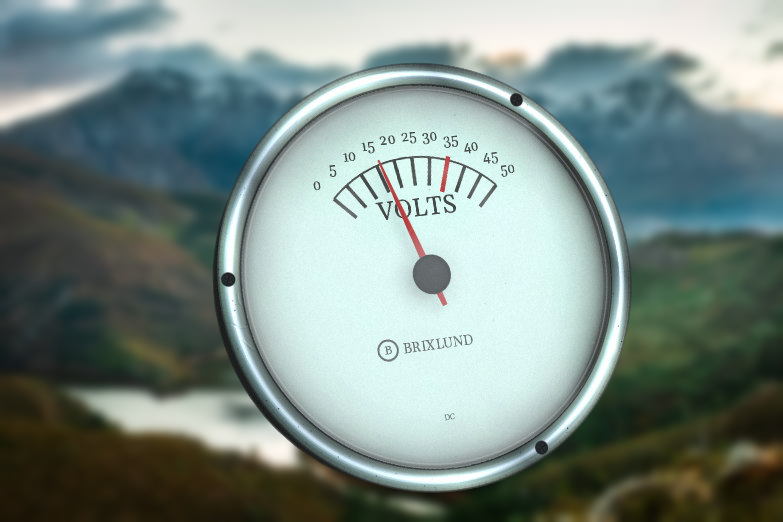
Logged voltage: **15** V
